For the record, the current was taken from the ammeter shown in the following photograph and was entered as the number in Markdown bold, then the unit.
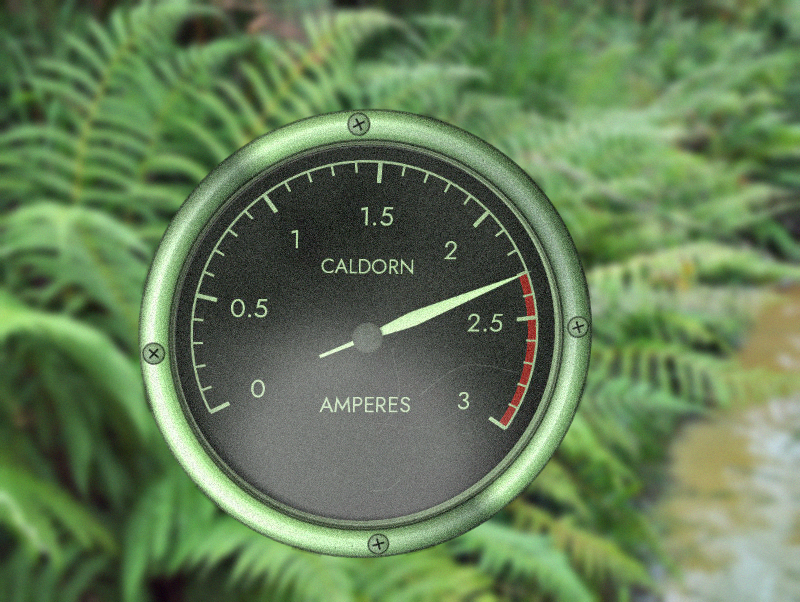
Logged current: **2.3** A
